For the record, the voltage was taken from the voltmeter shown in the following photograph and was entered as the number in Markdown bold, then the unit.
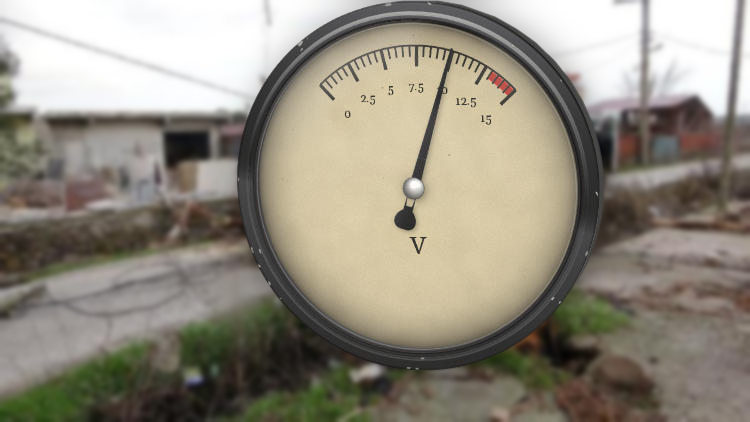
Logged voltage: **10** V
